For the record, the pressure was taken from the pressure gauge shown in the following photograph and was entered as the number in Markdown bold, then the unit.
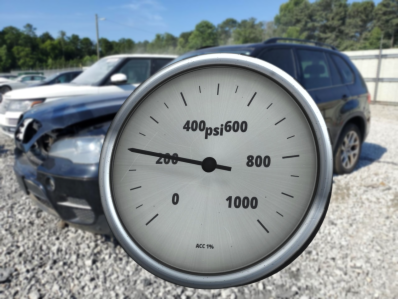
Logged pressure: **200** psi
